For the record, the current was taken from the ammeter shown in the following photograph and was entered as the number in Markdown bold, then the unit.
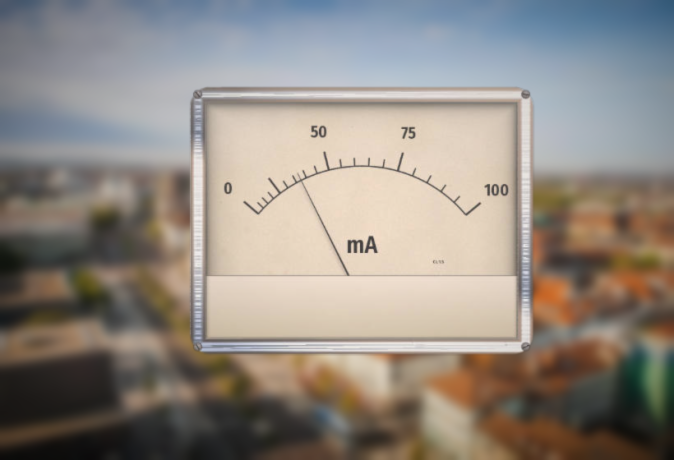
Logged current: **37.5** mA
